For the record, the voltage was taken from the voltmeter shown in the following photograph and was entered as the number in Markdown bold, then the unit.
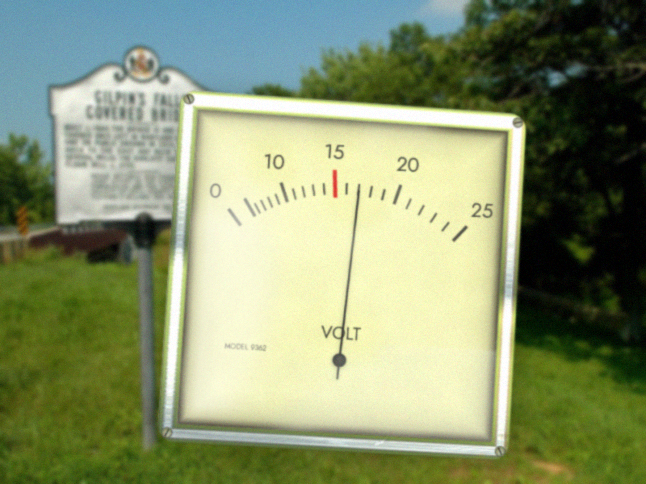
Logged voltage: **17** V
